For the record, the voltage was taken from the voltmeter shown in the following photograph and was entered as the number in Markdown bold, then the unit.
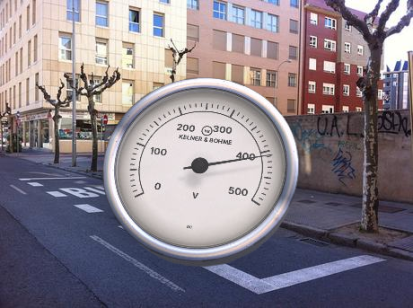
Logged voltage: **410** V
